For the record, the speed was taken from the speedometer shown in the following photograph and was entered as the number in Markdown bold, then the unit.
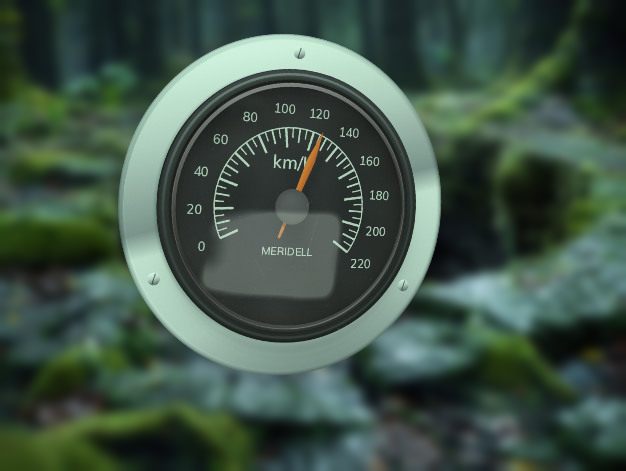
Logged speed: **125** km/h
